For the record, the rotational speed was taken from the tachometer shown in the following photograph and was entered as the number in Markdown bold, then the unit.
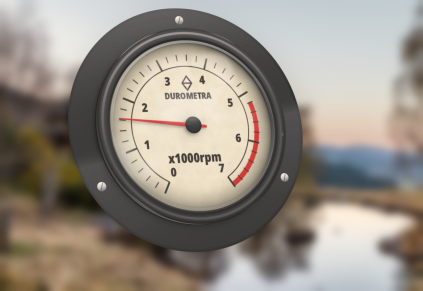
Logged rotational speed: **1600** rpm
